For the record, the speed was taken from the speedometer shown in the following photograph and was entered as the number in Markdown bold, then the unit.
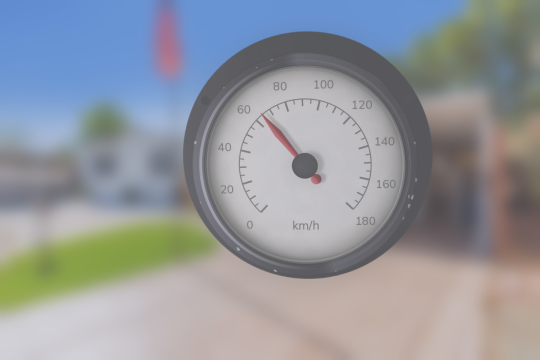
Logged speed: **65** km/h
